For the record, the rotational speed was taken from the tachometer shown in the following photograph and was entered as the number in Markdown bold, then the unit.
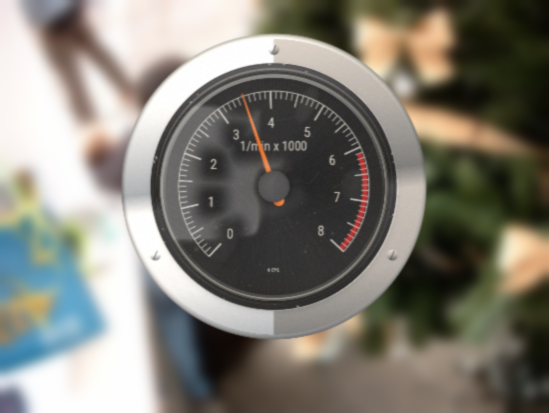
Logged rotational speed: **3500** rpm
